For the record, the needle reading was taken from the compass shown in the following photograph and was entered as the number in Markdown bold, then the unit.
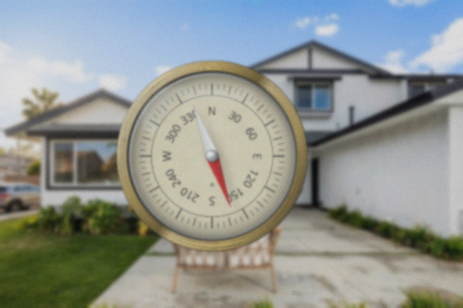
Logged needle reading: **160** °
